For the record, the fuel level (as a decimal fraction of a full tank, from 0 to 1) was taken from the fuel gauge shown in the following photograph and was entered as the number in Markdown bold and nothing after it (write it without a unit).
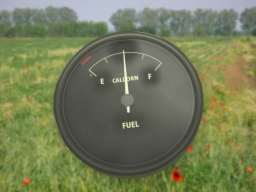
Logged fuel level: **0.5**
